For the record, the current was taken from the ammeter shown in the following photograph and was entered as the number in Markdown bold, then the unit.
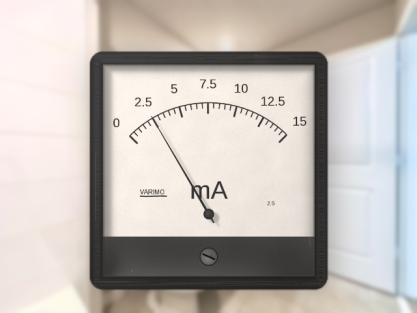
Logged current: **2.5** mA
